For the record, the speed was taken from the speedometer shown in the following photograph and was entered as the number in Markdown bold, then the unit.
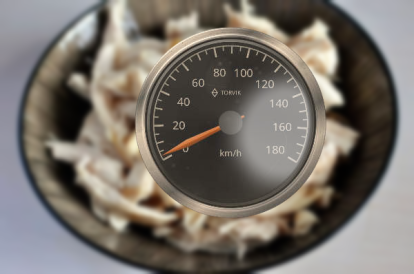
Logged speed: **2.5** km/h
